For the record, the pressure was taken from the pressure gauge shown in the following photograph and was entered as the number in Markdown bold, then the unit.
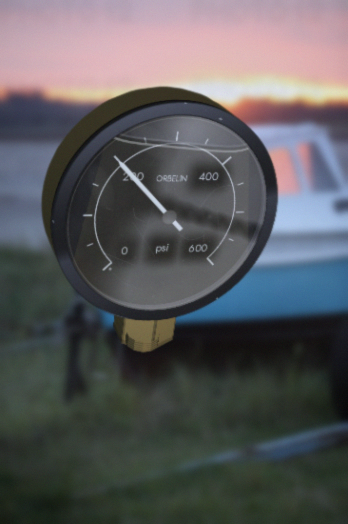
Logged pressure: **200** psi
